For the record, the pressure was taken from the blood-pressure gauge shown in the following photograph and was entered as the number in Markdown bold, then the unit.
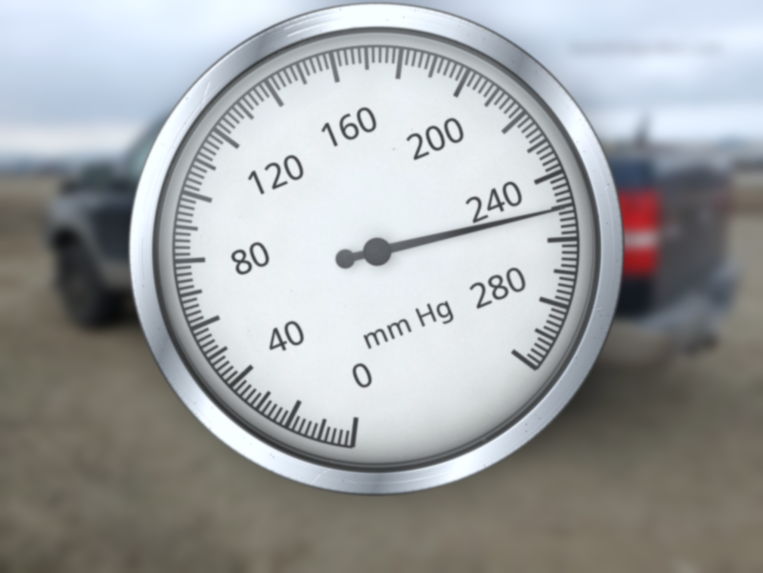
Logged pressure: **250** mmHg
